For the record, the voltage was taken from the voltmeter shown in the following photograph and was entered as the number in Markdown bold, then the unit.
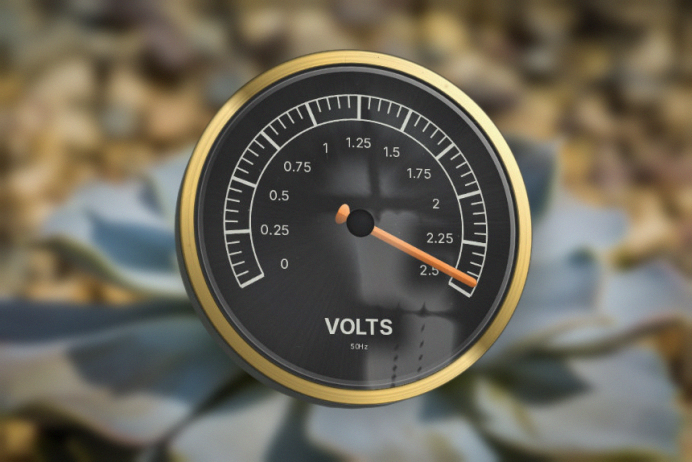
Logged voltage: **2.45** V
